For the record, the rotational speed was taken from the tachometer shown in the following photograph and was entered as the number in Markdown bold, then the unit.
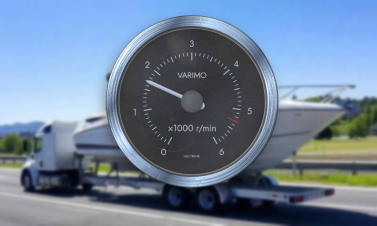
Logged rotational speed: **1700** rpm
